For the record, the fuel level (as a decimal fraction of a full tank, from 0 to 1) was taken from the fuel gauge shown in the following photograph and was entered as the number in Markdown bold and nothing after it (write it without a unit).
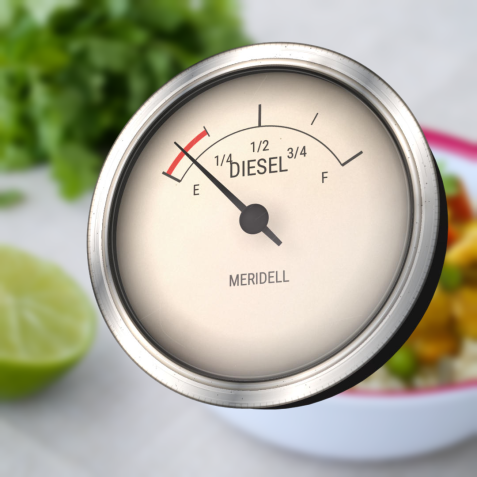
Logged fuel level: **0.125**
